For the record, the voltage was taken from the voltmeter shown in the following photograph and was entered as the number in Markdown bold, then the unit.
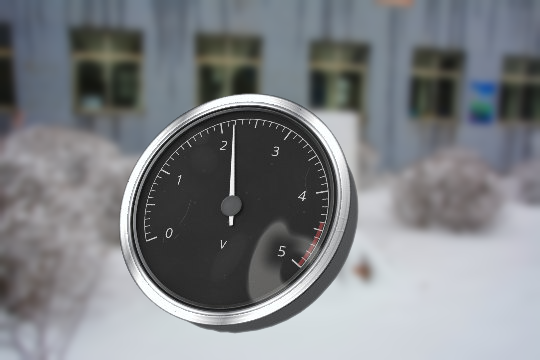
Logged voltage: **2.2** V
